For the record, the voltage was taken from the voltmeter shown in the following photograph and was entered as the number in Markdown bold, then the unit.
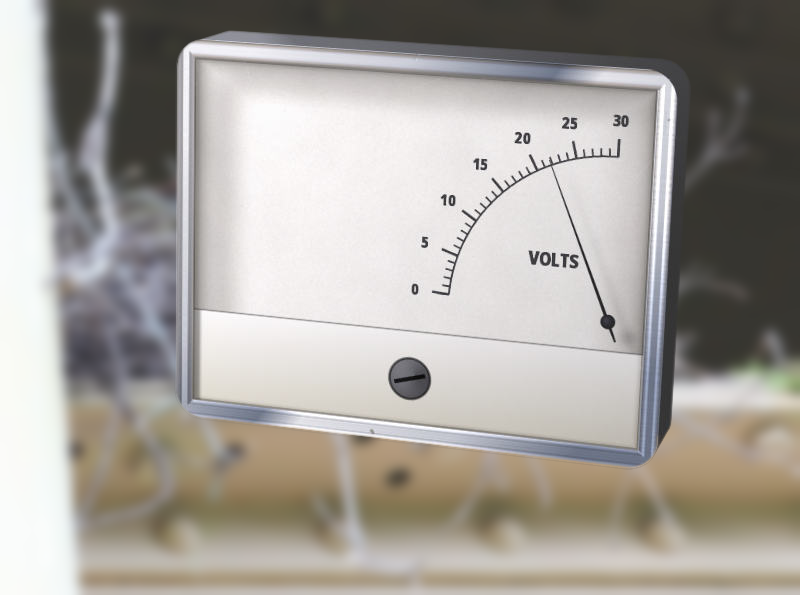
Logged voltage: **22** V
